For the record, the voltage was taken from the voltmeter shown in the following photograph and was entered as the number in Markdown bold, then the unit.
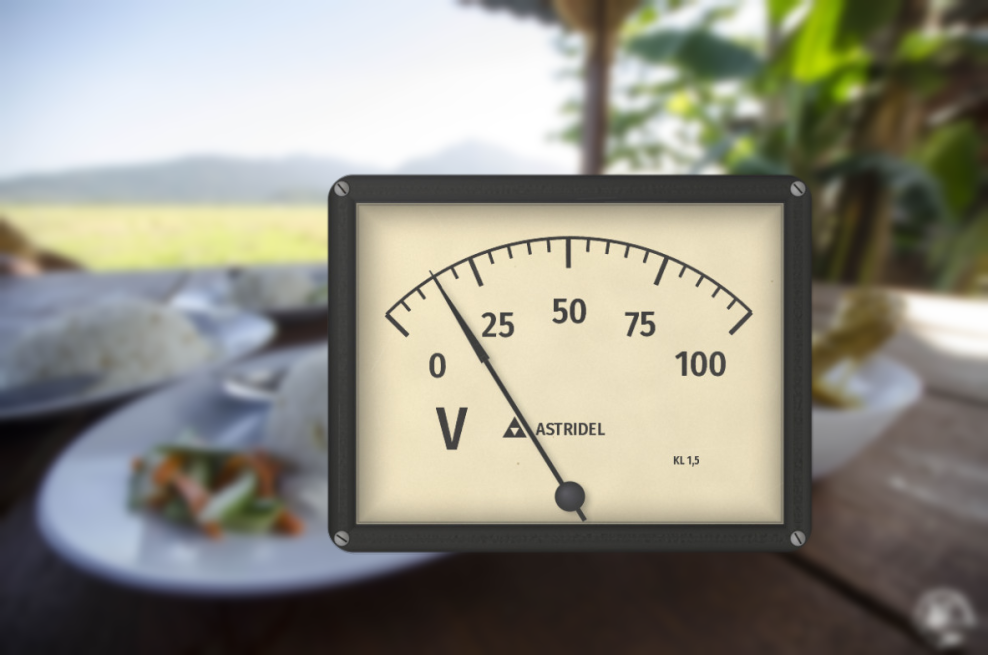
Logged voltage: **15** V
